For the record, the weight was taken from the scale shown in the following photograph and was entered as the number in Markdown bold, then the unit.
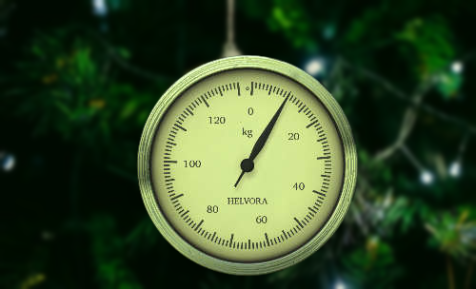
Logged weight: **10** kg
